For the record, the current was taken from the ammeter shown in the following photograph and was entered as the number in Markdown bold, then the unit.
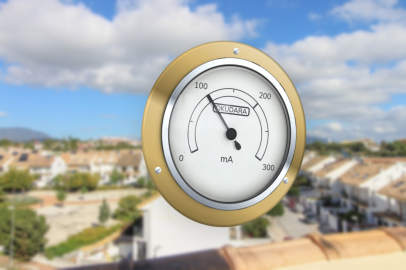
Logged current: **100** mA
